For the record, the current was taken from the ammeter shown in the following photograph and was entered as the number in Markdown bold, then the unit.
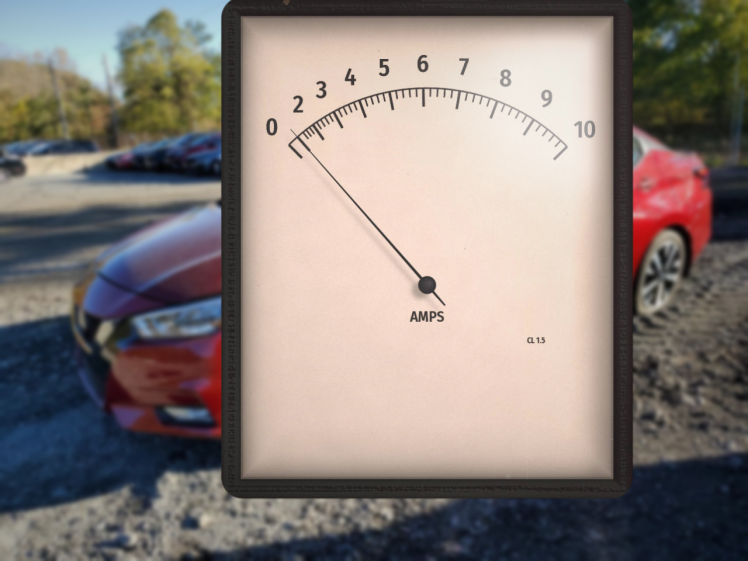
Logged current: **1** A
